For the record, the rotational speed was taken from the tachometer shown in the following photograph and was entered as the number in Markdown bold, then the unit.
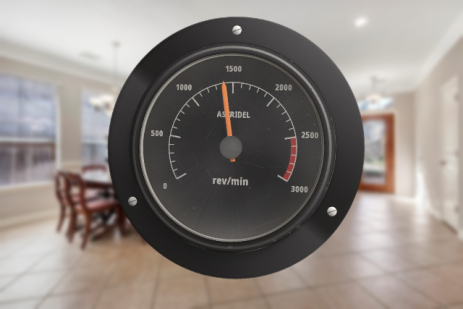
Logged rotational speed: **1400** rpm
